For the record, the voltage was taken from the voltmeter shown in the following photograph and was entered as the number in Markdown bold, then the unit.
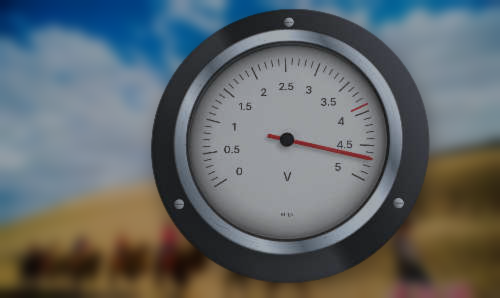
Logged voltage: **4.7** V
